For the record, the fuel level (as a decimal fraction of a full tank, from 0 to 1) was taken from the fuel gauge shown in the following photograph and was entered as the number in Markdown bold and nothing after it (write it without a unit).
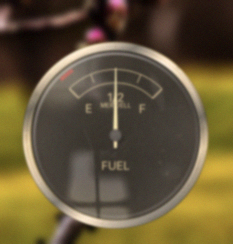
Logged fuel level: **0.5**
